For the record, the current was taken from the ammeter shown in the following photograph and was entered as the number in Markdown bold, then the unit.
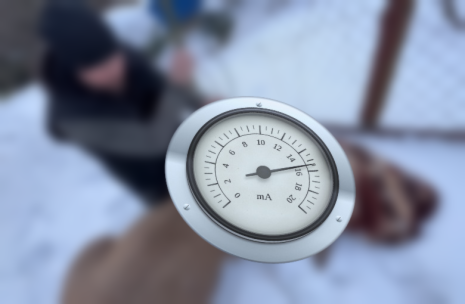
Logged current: **15.5** mA
